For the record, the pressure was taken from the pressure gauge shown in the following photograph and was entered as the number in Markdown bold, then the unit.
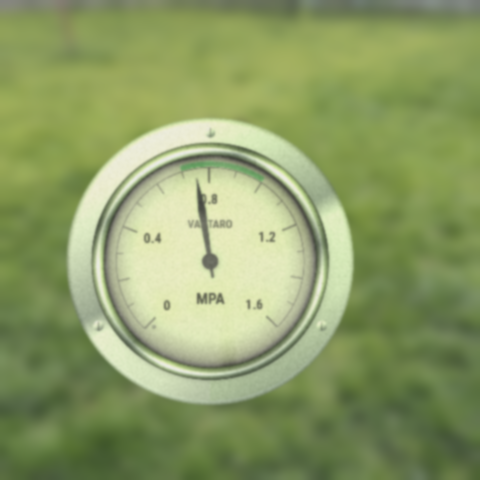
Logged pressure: **0.75** MPa
